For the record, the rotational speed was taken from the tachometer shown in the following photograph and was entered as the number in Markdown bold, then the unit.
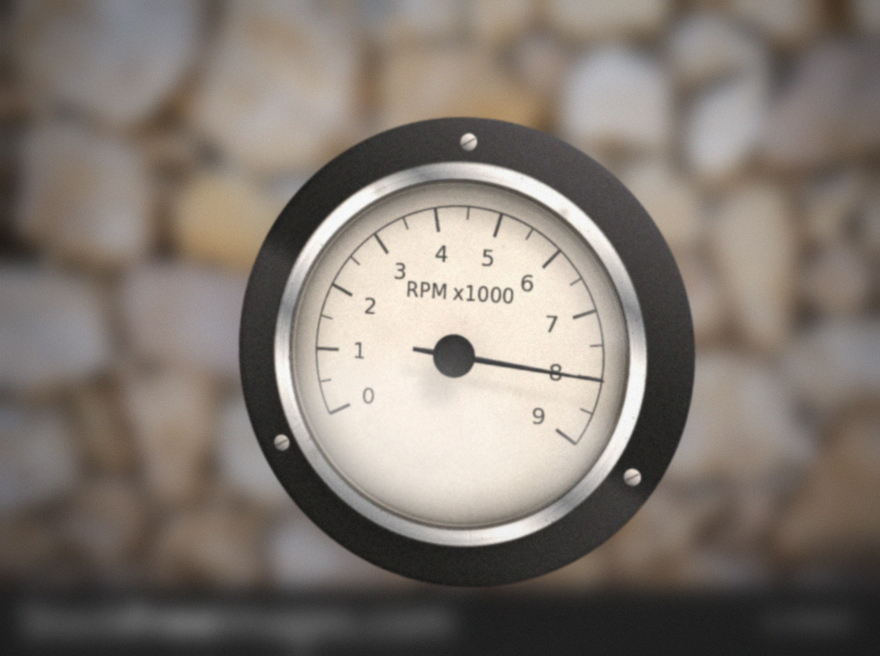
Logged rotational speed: **8000** rpm
